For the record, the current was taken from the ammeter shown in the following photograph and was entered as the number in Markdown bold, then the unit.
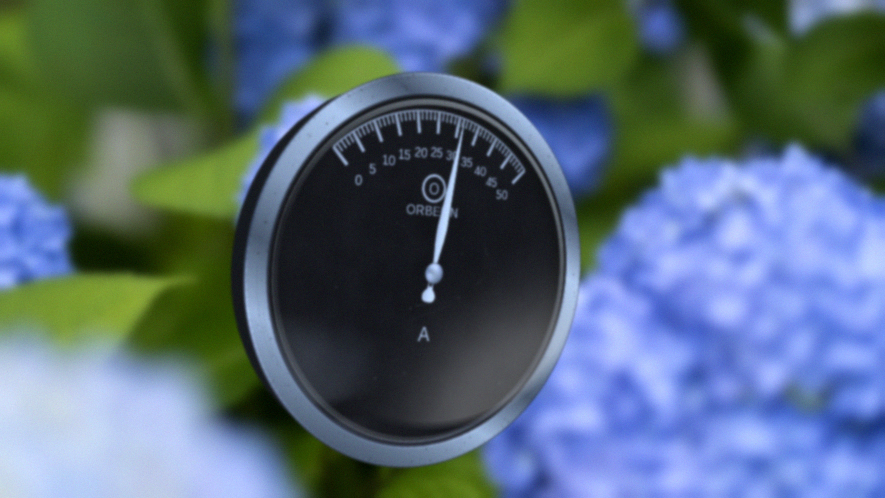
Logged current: **30** A
